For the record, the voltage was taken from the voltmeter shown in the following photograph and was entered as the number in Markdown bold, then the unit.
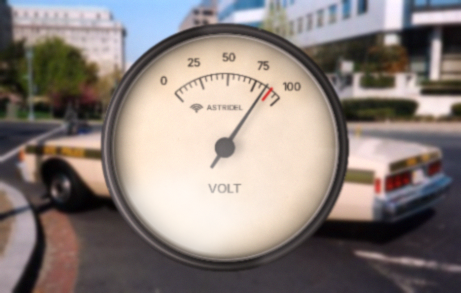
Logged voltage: **85** V
